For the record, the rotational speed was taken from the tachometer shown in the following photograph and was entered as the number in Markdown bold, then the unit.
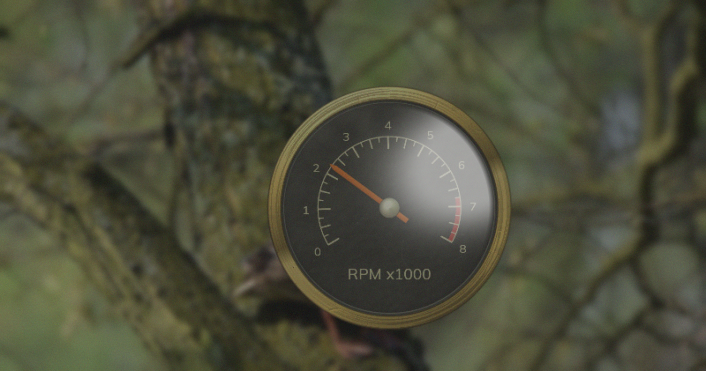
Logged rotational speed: **2250** rpm
